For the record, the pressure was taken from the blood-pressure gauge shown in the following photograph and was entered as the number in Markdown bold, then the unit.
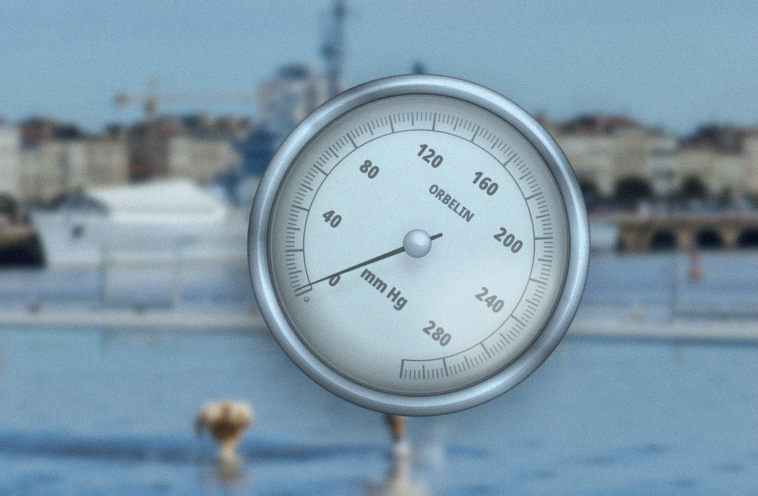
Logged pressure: **2** mmHg
